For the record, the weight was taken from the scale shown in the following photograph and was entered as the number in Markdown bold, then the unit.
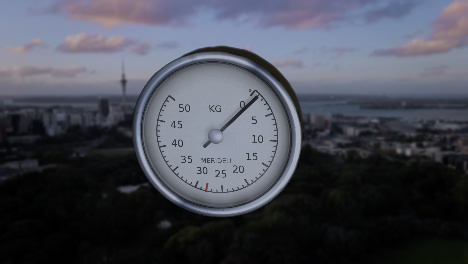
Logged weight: **1** kg
